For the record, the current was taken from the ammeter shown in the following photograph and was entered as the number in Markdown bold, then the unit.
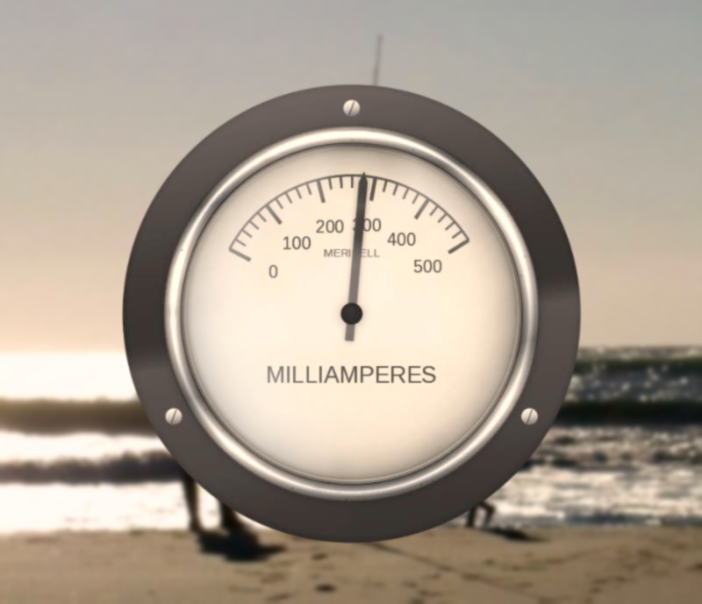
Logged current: **280** mA
